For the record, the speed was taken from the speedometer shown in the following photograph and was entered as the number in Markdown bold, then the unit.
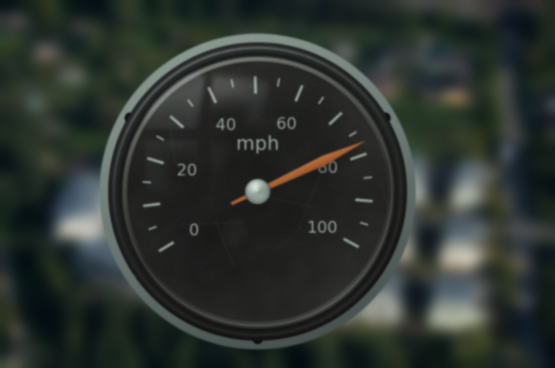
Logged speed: **77.5** mph
